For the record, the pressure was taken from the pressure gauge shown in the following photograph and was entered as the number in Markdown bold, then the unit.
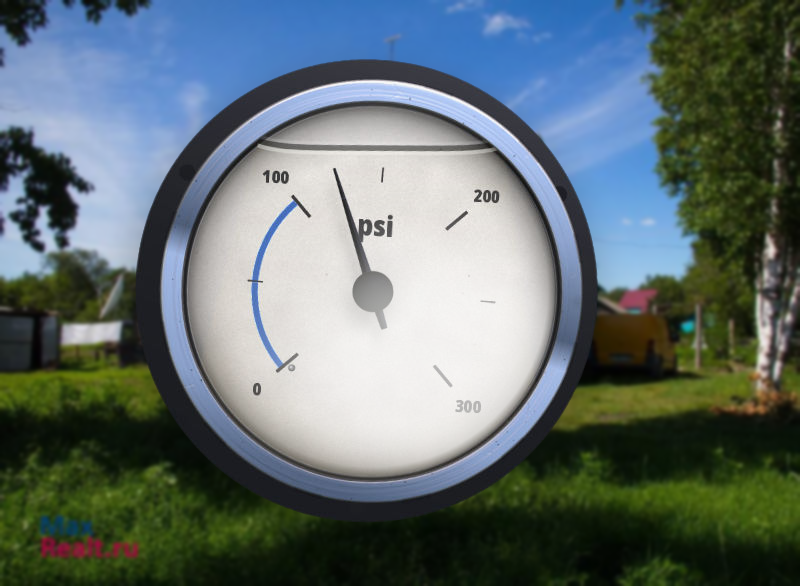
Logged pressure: **125** psi
